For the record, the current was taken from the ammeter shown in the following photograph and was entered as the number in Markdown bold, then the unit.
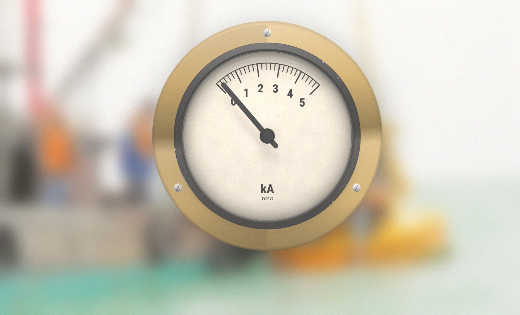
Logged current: **0.2** kA
